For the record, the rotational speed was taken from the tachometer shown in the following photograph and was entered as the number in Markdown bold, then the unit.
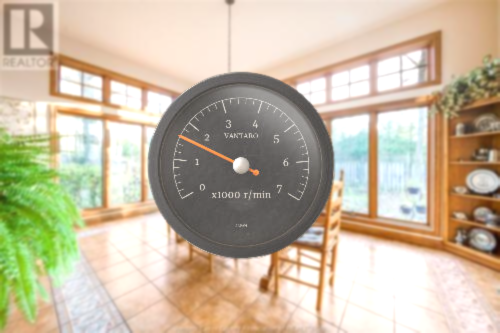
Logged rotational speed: **1600** rpm
